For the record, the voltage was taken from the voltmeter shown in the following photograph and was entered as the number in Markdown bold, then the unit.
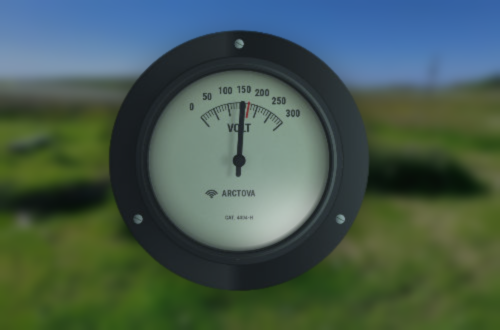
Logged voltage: **150** V
